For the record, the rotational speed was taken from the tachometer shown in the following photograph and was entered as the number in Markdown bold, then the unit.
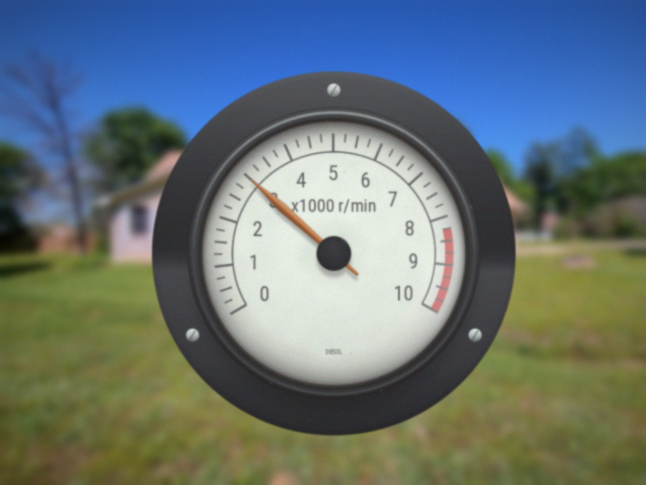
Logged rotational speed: **3000** rpm
